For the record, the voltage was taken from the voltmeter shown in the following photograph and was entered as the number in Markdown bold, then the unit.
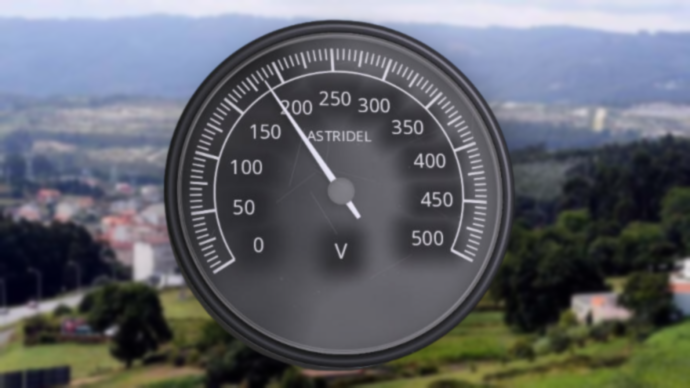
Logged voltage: **185** V
